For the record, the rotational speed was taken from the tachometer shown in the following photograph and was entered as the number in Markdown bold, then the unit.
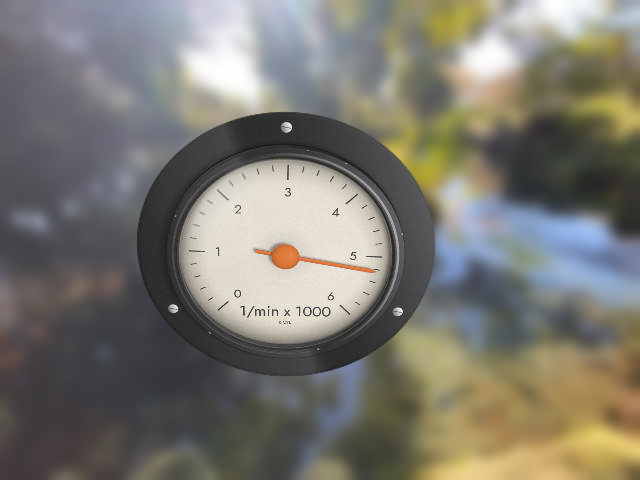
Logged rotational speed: **5200** rpm
